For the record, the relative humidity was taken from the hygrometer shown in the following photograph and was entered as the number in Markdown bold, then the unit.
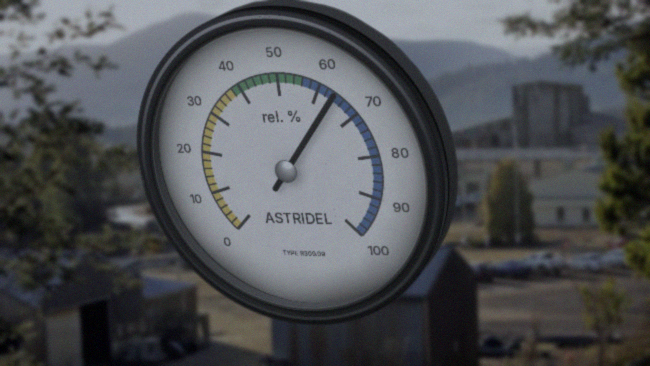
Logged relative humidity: **64** %
